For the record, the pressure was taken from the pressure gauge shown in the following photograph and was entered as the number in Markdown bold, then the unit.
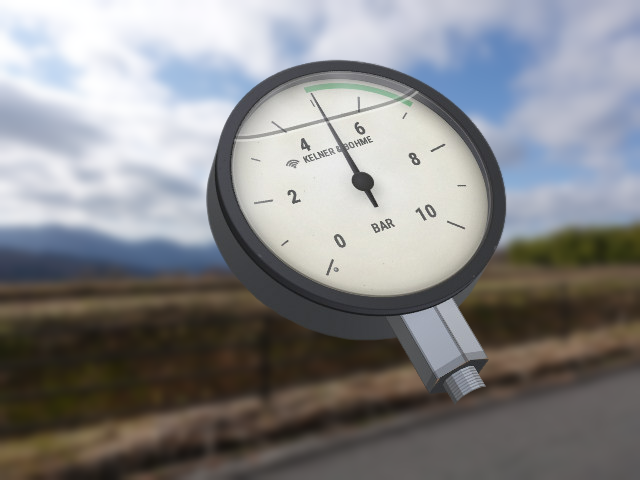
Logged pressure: **5** bar
